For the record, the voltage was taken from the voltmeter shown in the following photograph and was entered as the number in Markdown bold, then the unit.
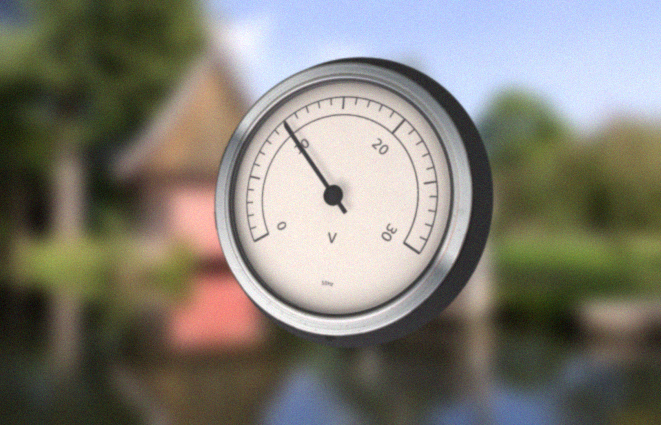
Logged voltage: **10** V
